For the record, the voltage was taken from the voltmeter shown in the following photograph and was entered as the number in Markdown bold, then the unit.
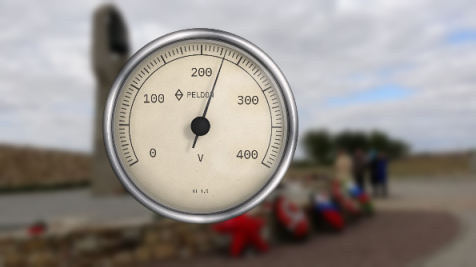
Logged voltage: **230** V
